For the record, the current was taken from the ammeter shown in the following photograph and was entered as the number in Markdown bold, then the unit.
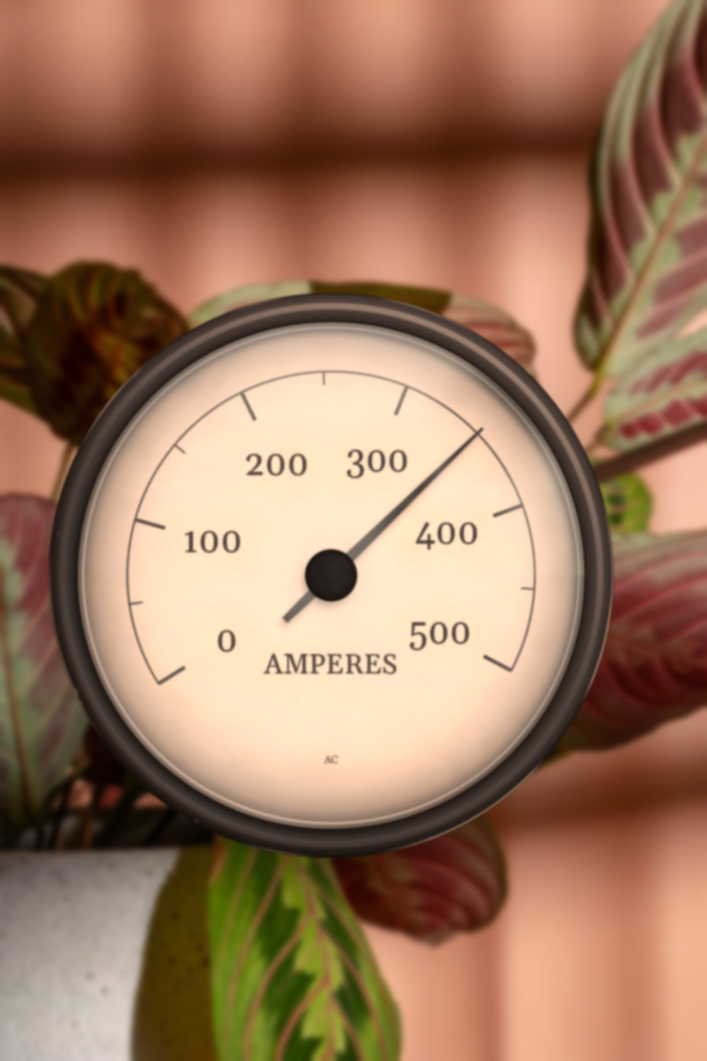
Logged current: **350** A
